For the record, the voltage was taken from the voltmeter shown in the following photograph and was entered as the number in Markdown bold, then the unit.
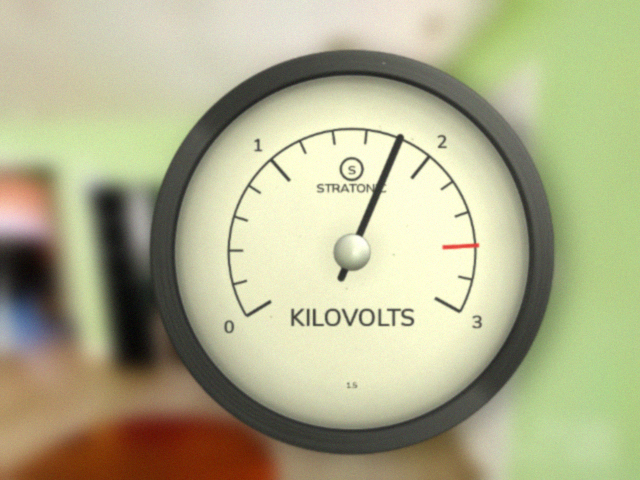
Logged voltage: **1.8** kV
